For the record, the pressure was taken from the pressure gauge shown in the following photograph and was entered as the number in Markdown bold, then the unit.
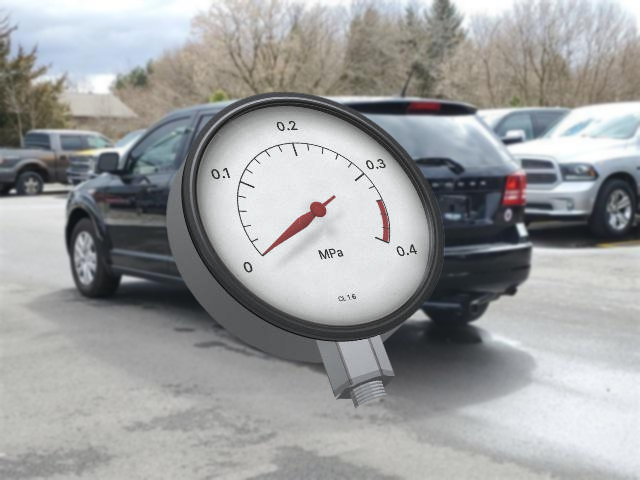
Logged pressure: **0** MPa
